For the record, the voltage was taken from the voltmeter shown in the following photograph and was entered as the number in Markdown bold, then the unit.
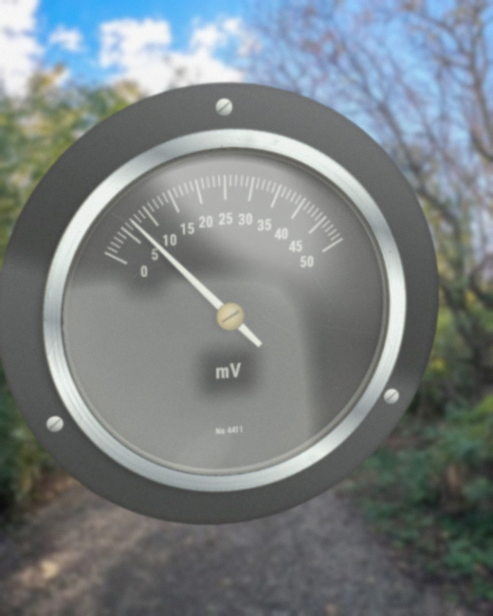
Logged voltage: **7** mV
